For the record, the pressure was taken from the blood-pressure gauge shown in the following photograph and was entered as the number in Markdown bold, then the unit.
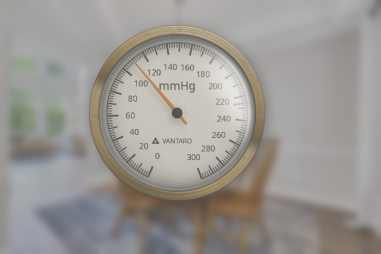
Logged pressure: **110** mmHg
